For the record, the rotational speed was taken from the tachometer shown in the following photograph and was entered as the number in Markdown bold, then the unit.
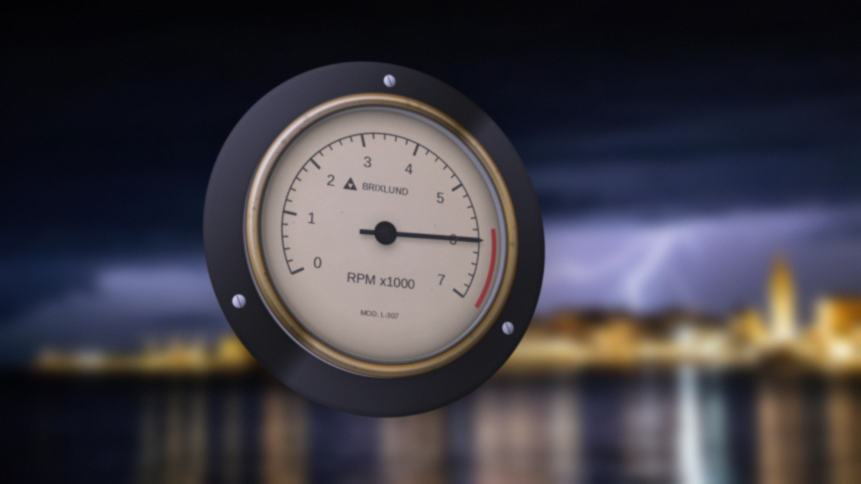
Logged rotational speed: **6000** rpm
